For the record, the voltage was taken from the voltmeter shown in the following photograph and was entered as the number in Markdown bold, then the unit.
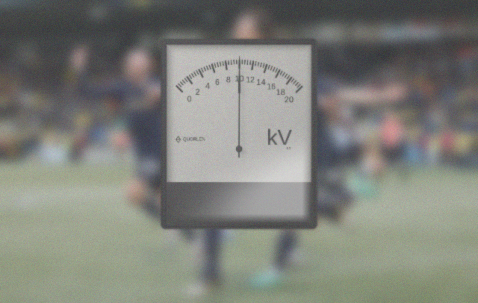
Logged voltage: **10** kV
